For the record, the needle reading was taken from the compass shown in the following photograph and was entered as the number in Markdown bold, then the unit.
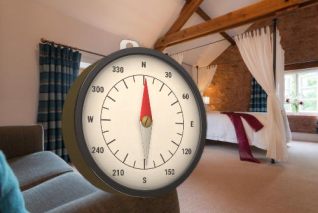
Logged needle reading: **0** °
